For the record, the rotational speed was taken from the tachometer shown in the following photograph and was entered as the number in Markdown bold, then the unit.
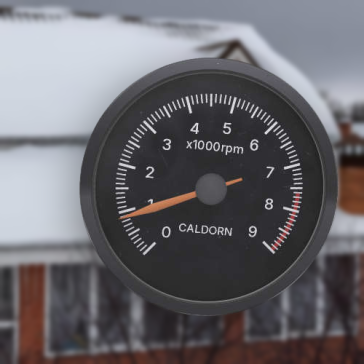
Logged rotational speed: **900** rpm
